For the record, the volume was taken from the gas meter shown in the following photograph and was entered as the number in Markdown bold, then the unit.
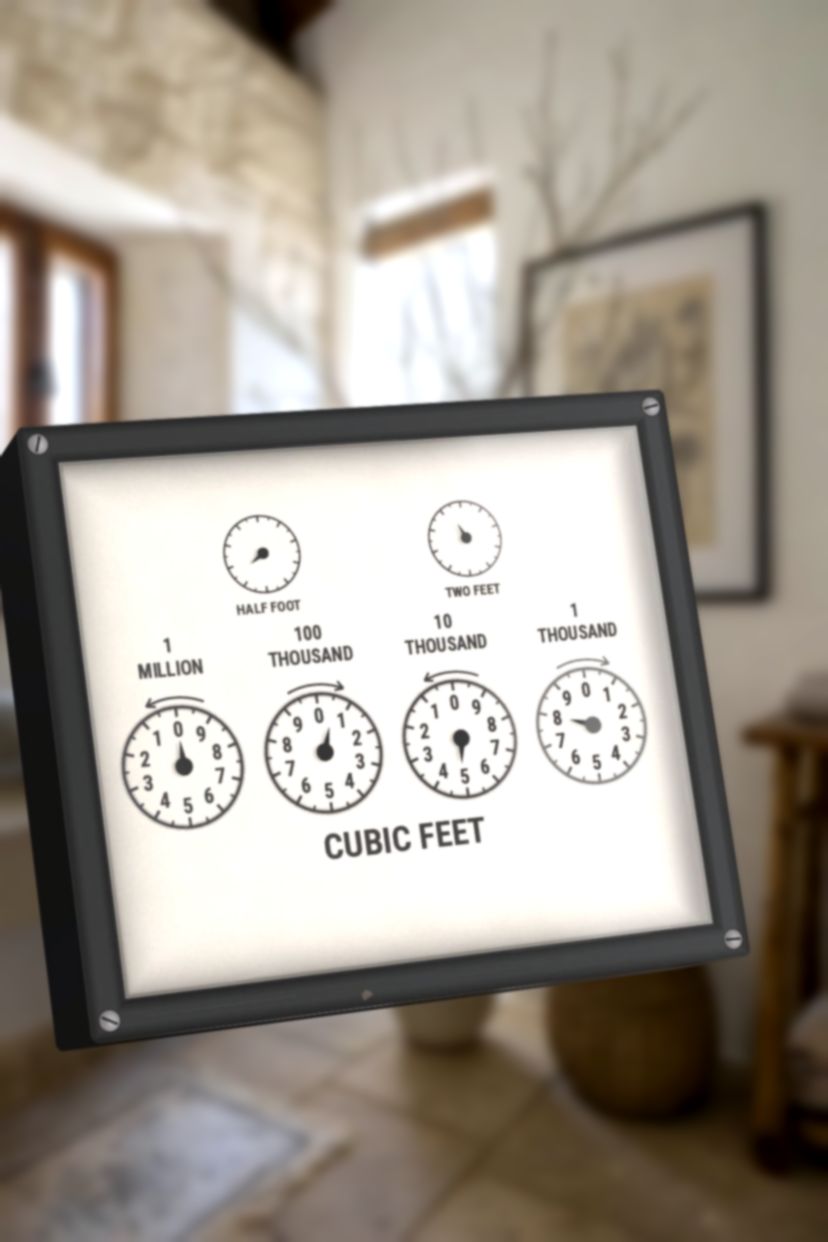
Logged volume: **4800** ft³
